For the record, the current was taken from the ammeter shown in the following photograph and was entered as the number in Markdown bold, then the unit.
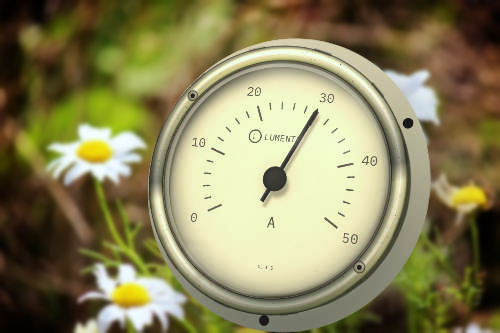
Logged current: **30** A
